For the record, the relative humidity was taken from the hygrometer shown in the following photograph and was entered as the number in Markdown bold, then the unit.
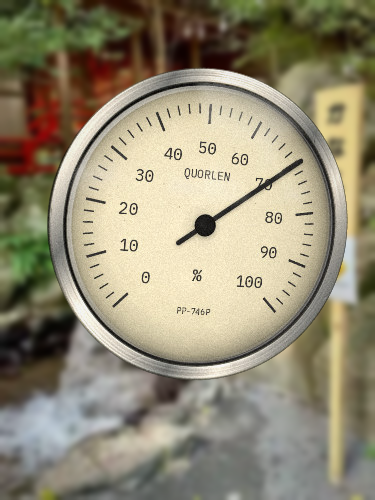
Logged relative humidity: **70** %
